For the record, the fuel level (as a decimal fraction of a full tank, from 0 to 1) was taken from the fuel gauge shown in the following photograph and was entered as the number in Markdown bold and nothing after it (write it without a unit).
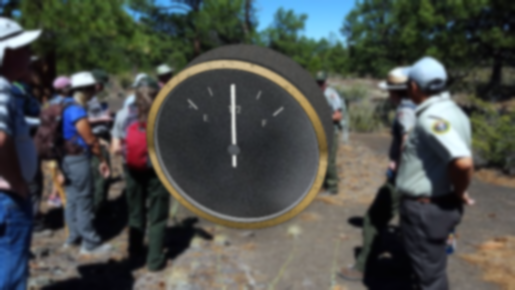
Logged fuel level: **0.5**
